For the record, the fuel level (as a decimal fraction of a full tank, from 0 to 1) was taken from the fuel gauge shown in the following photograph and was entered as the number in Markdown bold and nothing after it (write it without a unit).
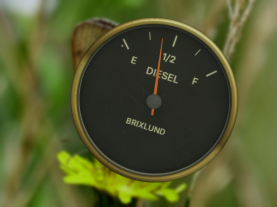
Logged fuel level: **0.375**
